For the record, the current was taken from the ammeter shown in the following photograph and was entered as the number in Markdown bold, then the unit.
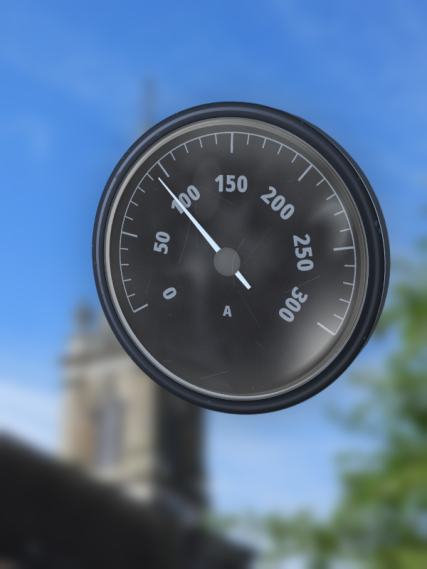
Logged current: **95** A
